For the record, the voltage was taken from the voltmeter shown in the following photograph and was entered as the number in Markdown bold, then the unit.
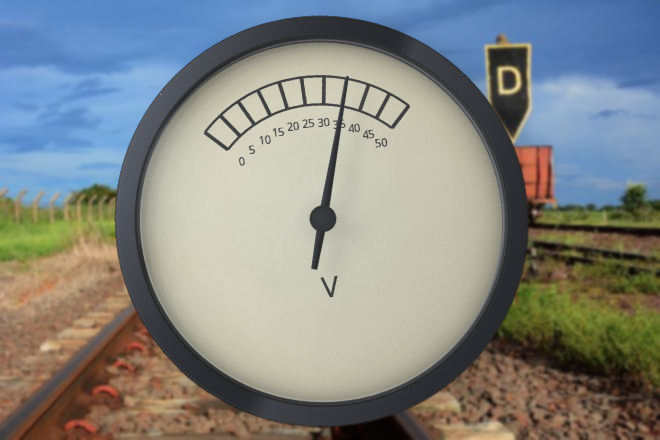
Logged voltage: **35** V
